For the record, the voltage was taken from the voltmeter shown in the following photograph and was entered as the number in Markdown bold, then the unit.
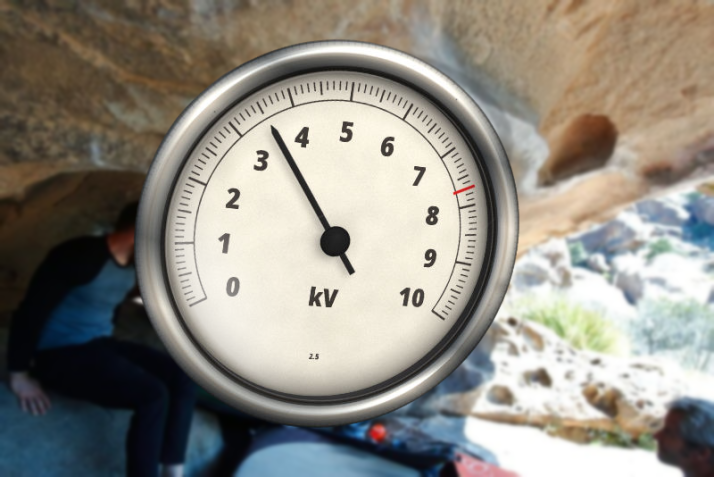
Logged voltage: **3.5** kV
